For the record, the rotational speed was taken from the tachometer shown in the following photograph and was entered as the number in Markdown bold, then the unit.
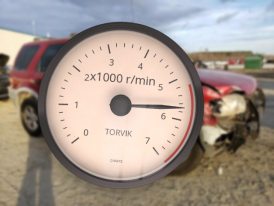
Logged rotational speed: **5700** rpm
